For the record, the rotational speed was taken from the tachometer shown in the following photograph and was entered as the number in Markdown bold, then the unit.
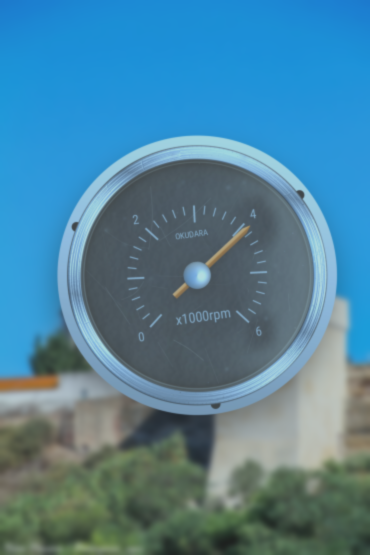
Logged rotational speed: **4100** rpm
